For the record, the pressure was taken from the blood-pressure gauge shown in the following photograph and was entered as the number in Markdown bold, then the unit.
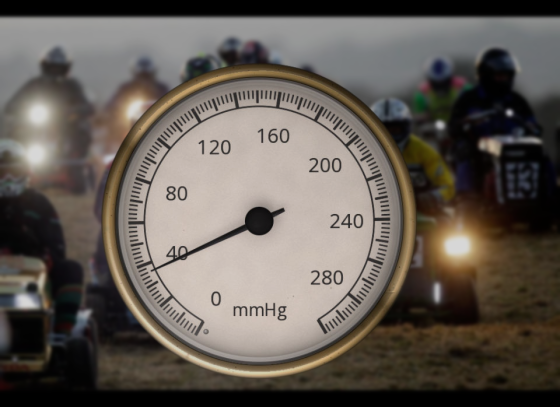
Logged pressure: **36** mmHg
